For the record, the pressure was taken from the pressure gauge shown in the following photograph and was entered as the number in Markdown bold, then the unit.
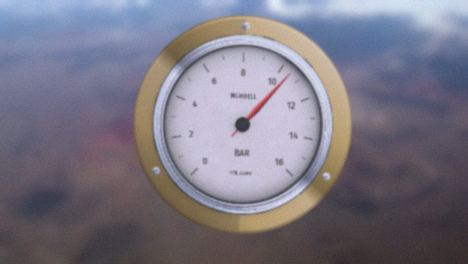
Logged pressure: **10.5** bar
